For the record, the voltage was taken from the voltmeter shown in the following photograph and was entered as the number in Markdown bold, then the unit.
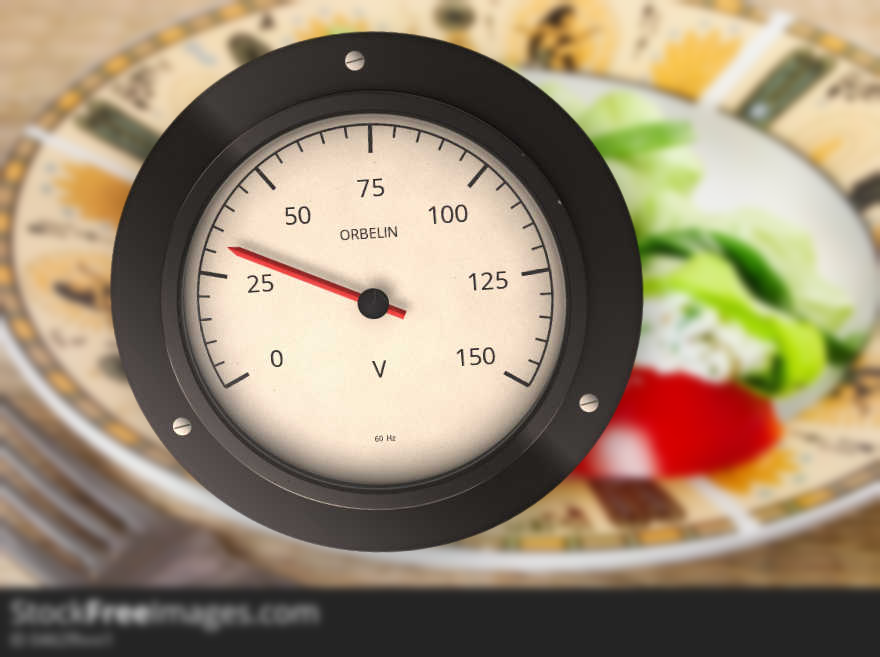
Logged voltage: **32.5** V
